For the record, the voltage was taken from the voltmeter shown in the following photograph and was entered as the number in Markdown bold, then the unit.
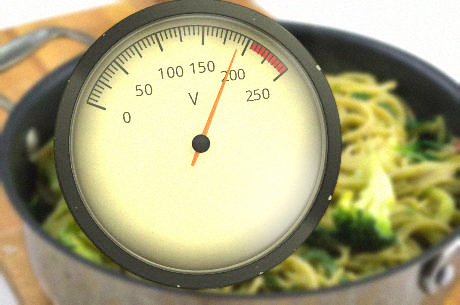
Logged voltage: **190** V
